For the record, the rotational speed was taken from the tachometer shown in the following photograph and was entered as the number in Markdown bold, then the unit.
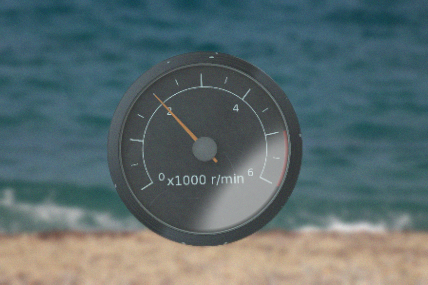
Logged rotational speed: **2000** rpm
